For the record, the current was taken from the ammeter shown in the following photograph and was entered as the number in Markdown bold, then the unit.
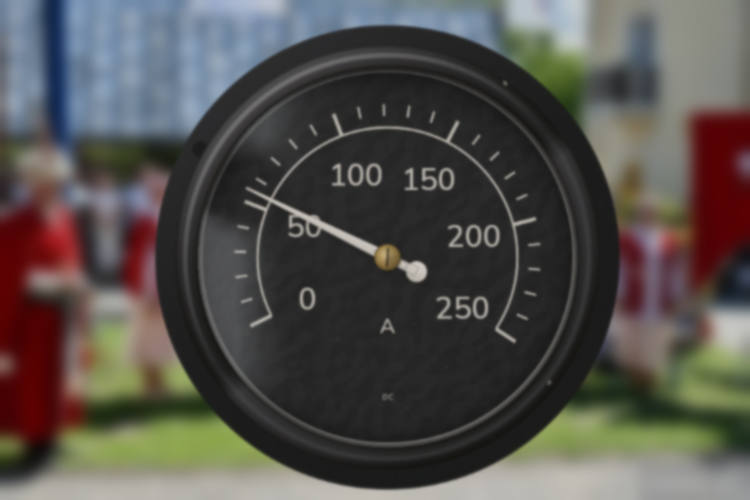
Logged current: **55** A
